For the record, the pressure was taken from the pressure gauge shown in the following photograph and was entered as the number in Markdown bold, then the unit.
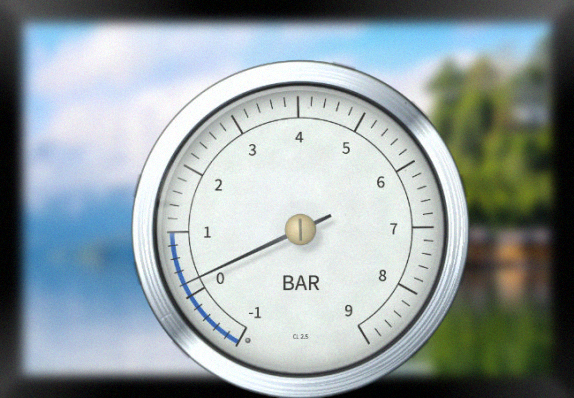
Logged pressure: **0.2** bar
